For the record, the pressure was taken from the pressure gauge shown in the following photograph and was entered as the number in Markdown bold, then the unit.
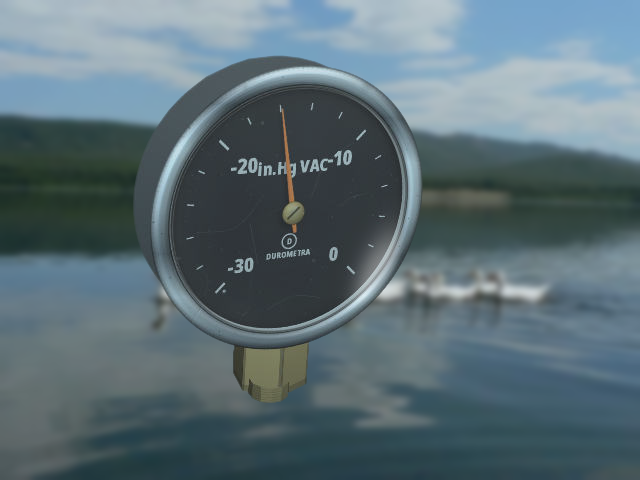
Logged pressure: **-16** inHg
